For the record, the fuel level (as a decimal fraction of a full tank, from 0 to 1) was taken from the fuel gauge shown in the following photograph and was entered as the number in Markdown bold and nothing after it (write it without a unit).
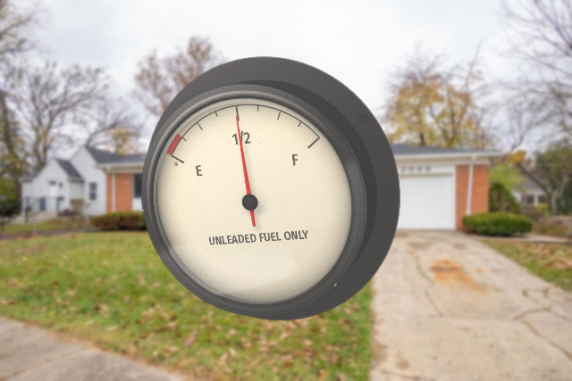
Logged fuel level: **0.5**
